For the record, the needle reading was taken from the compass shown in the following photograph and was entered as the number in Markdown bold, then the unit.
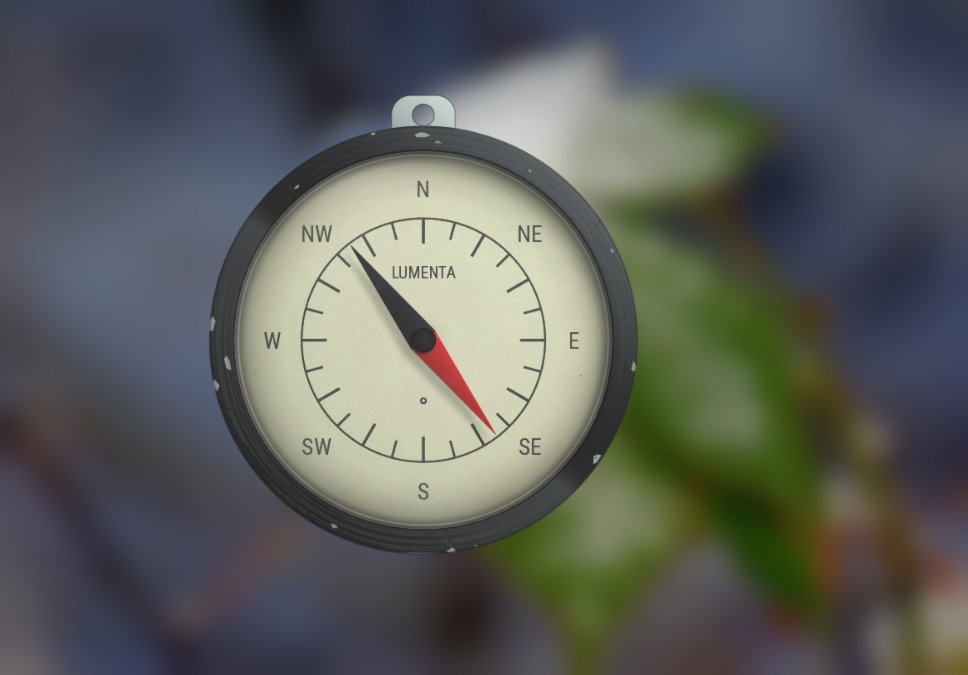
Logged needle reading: **142.5** °
